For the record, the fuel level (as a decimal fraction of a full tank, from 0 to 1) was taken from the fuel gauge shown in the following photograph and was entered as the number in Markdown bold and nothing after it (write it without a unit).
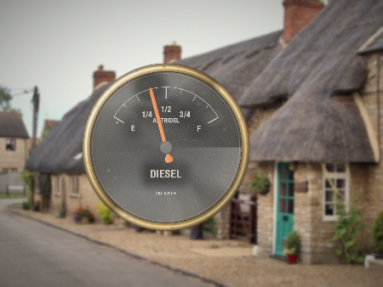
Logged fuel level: **0.375**
